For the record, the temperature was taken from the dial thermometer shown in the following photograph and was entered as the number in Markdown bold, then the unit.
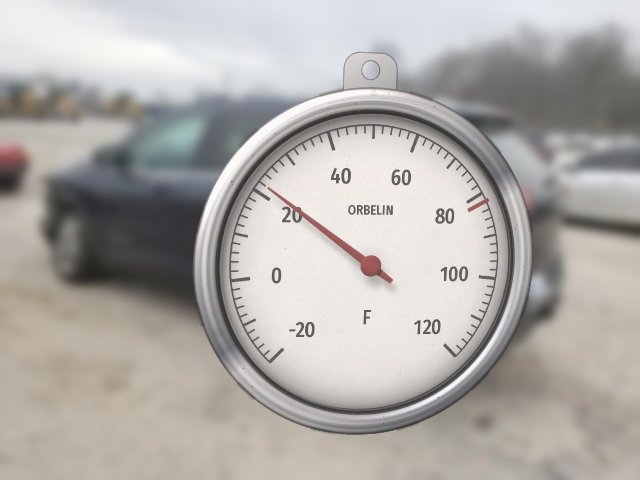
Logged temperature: **22** °F
